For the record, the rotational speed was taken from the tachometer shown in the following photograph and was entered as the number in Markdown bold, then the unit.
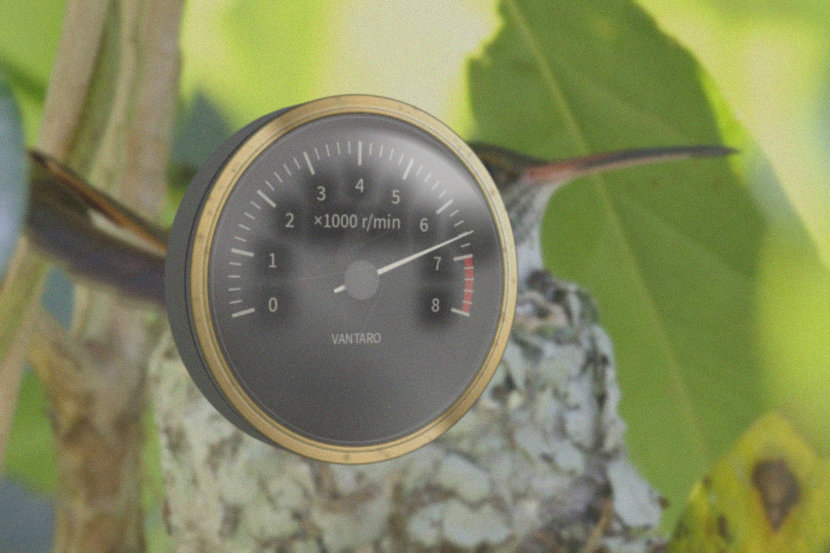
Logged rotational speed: **6600** rpm
